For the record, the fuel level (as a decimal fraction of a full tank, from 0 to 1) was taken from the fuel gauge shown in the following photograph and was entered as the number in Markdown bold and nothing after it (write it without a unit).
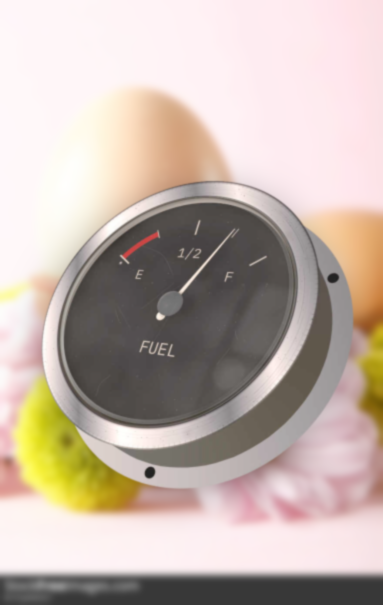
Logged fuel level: **0.75**
